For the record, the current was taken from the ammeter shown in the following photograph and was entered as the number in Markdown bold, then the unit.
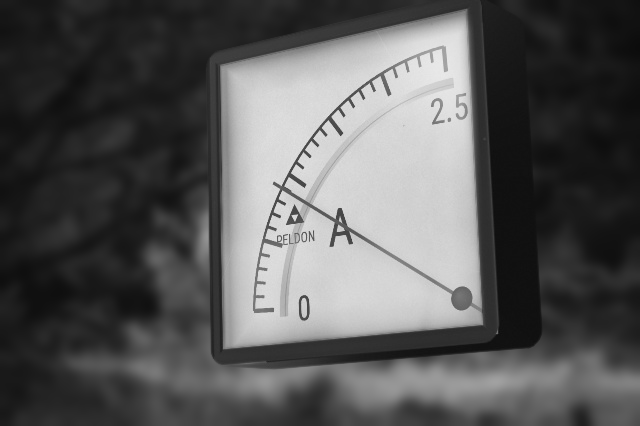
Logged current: **0.9** A
